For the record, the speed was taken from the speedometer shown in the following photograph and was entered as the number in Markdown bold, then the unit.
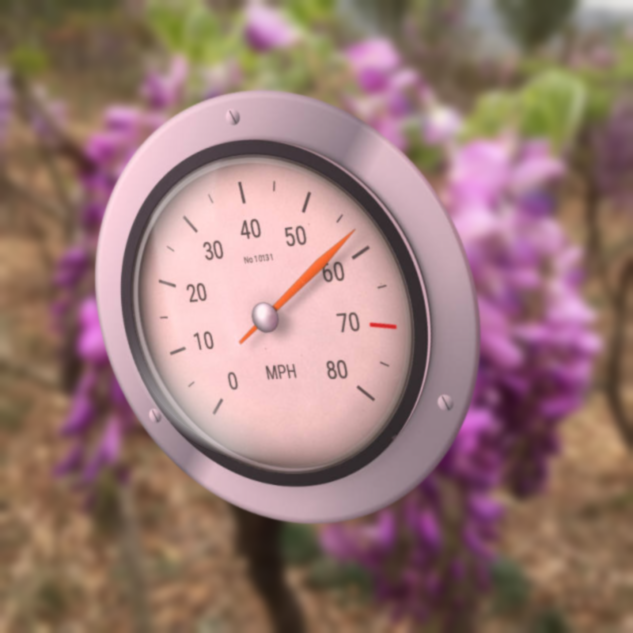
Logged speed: **57.5** mph
